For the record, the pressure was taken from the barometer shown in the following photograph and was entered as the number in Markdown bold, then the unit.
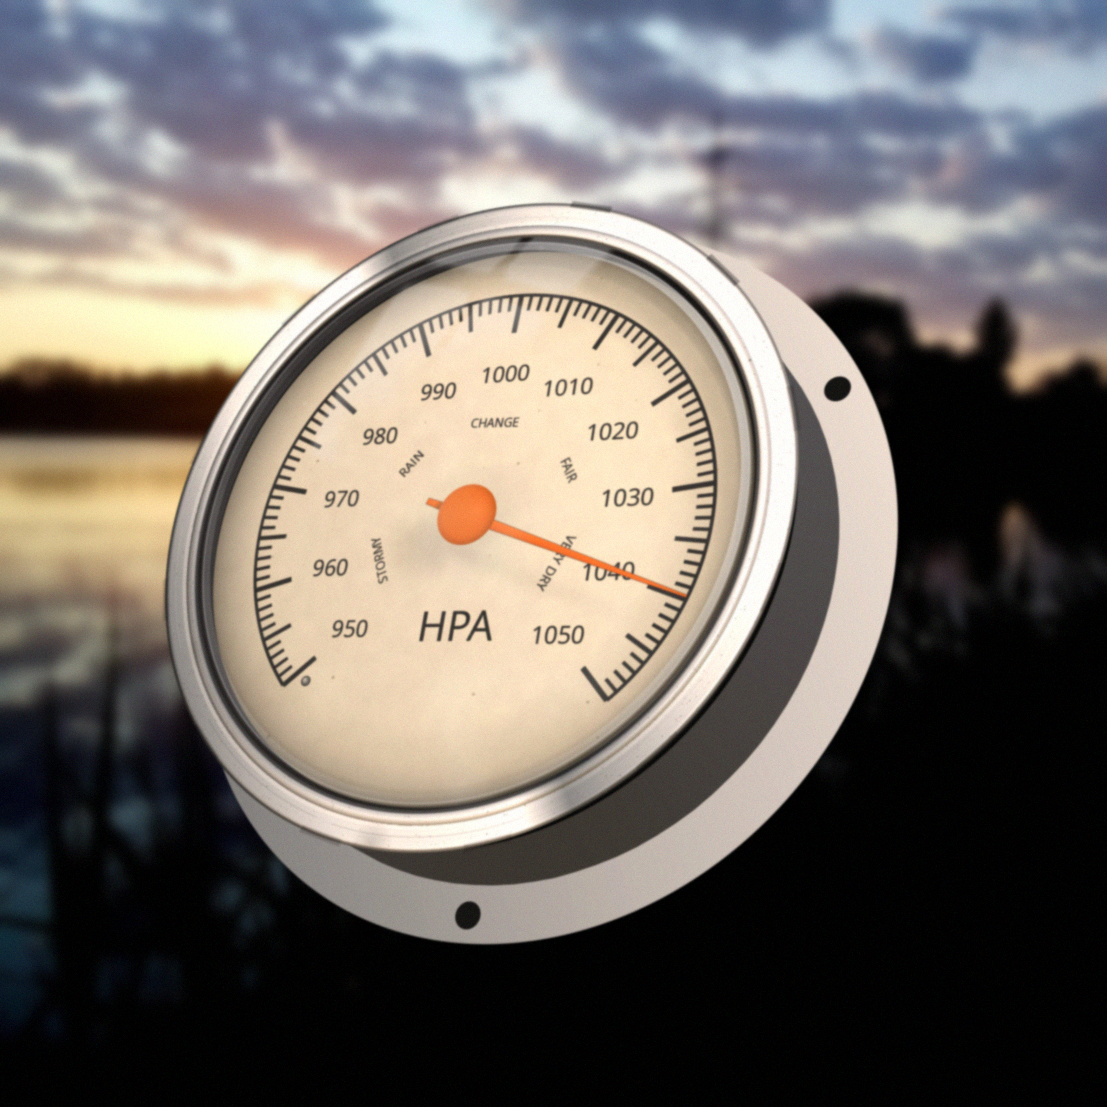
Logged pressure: **1040** hPa
